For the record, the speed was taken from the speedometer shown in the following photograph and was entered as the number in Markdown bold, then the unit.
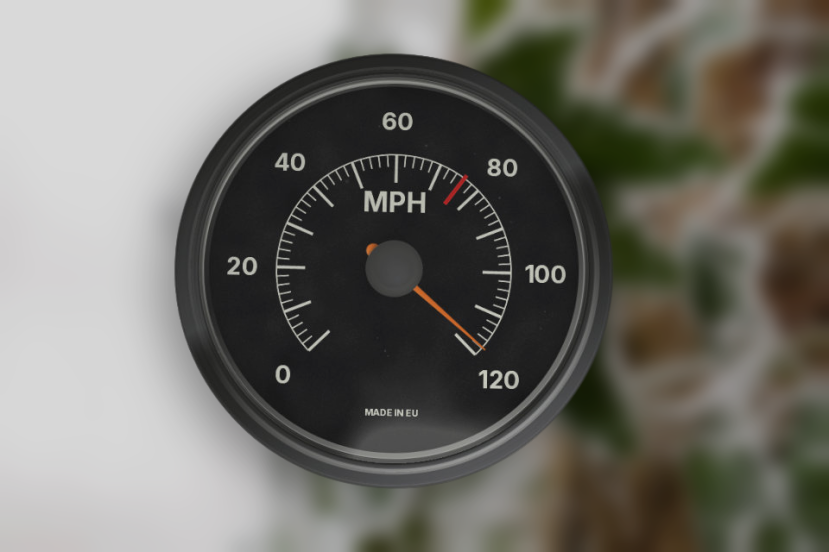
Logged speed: **118** mph
